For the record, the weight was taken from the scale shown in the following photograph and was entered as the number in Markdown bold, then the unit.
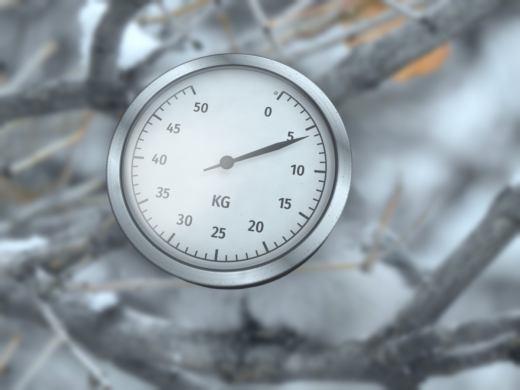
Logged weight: **6** kg
